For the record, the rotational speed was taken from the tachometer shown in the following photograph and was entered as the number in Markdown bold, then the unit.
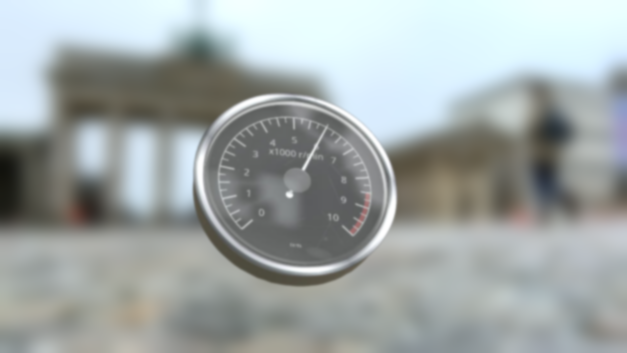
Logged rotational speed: **6000** rpm
